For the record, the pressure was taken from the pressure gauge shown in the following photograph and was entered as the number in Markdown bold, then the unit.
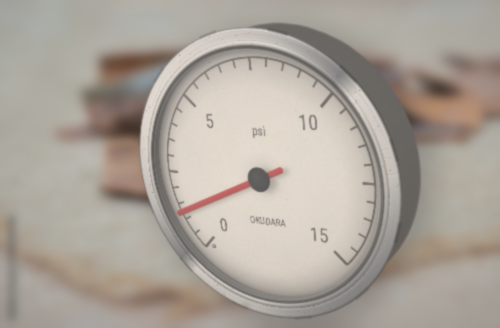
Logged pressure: **1.25** psi
